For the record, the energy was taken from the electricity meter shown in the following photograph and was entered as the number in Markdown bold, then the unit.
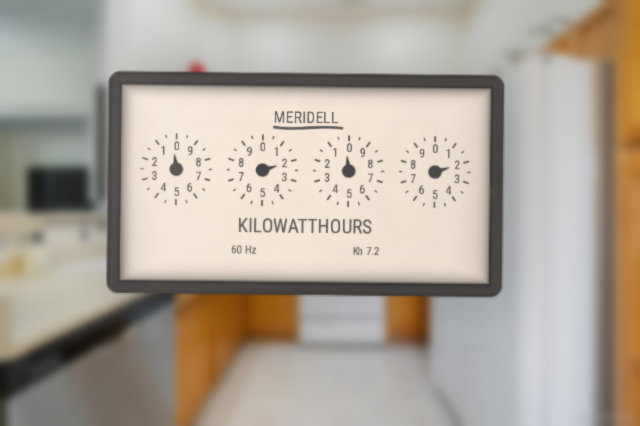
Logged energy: **202** kWh
